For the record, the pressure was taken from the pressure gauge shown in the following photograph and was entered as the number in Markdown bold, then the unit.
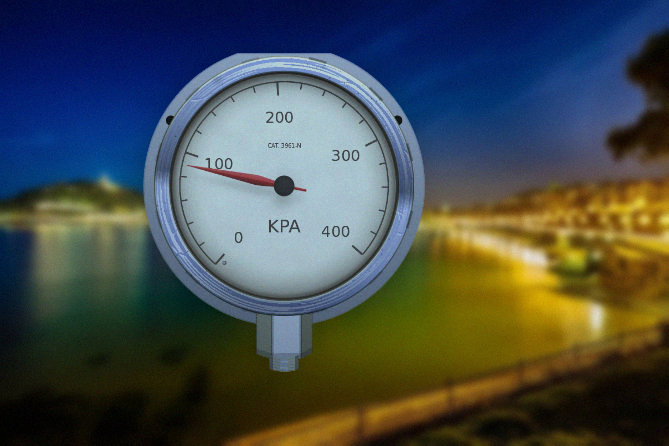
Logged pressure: **90** kPa
